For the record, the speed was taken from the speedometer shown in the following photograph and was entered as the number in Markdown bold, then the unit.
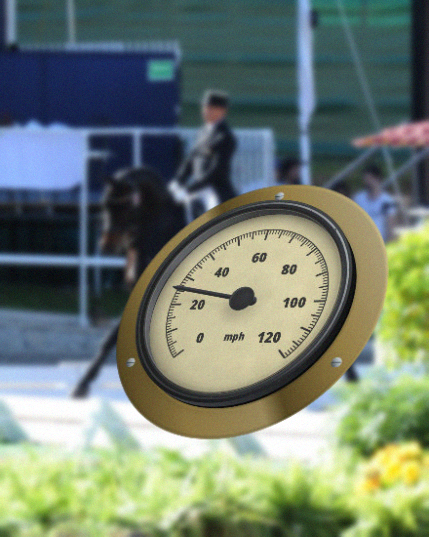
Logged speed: **25** mph
